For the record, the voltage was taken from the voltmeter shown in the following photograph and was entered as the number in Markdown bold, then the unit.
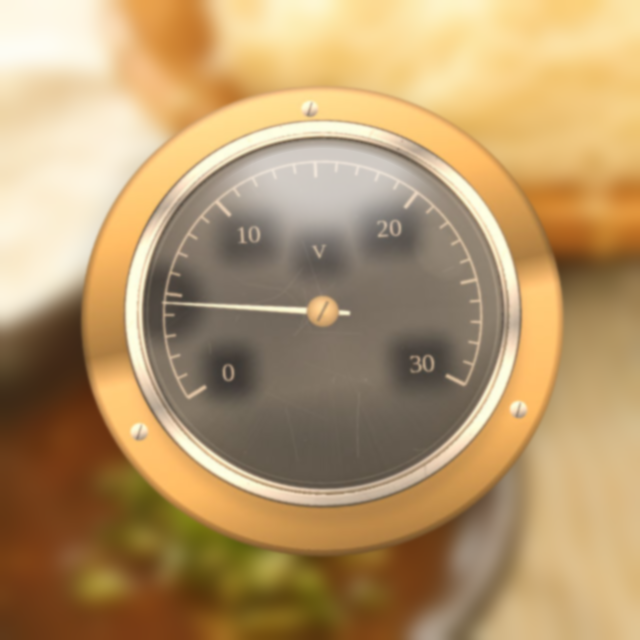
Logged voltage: **4.5** V
